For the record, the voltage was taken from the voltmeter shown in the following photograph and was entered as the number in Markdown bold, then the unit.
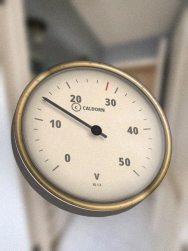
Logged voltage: **14** V
